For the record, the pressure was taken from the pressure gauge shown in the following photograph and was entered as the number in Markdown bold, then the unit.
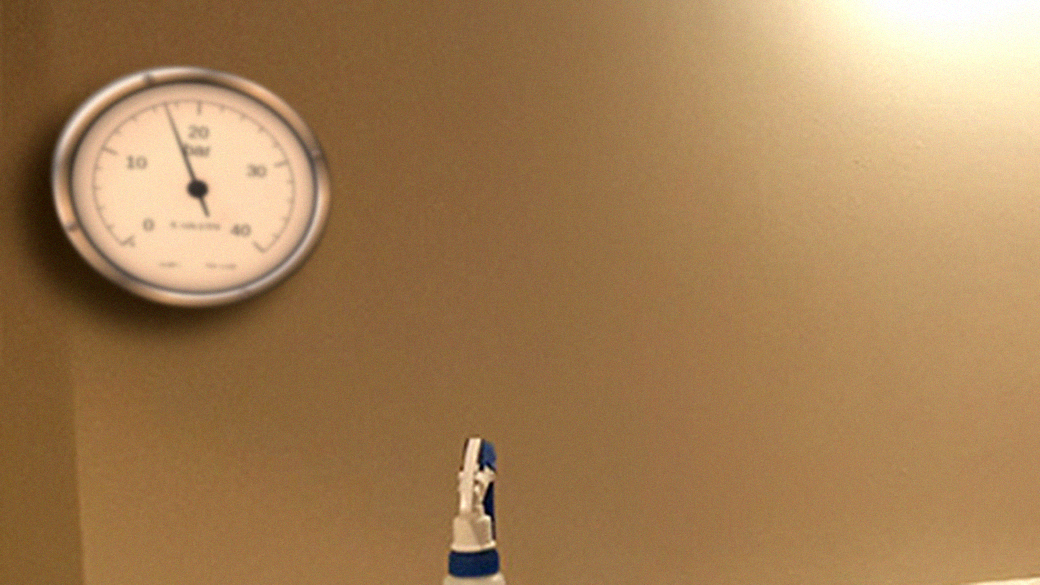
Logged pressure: **17** bar
